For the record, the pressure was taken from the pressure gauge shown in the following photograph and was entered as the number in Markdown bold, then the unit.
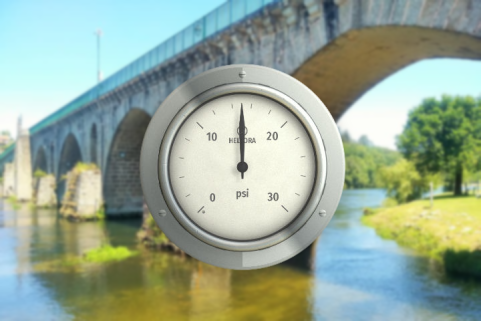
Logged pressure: **15** psi
